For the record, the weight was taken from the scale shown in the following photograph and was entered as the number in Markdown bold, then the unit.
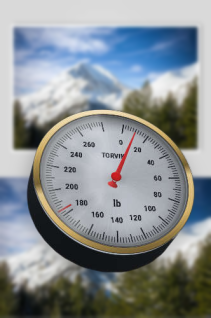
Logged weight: **10** lb
